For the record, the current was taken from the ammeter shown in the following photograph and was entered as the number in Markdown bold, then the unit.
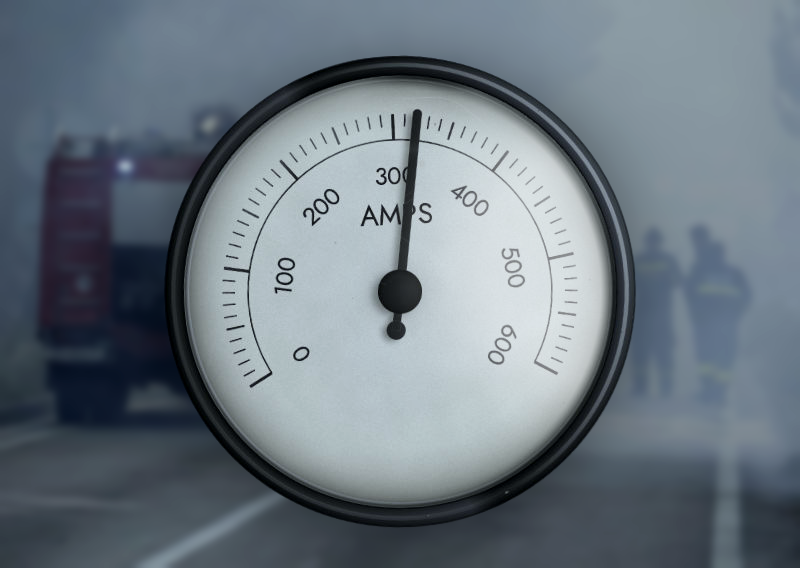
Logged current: **320** A
